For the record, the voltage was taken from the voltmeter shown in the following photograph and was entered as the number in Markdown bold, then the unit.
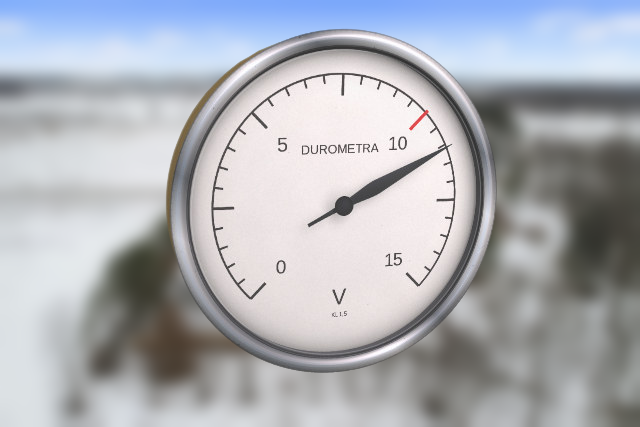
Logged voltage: **11** V
